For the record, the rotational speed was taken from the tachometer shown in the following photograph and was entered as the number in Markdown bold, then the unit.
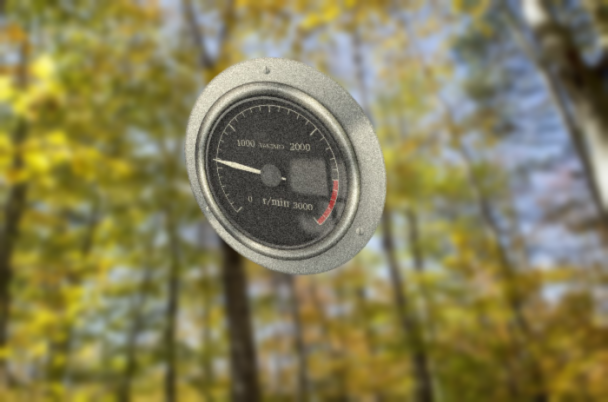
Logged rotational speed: **600** rpm
